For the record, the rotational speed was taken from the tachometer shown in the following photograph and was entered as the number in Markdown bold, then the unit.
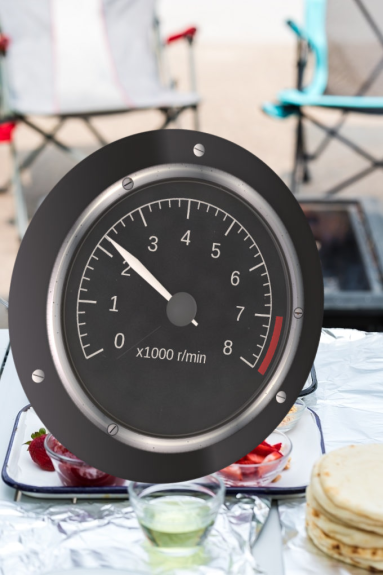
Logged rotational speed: **2200** rpm
